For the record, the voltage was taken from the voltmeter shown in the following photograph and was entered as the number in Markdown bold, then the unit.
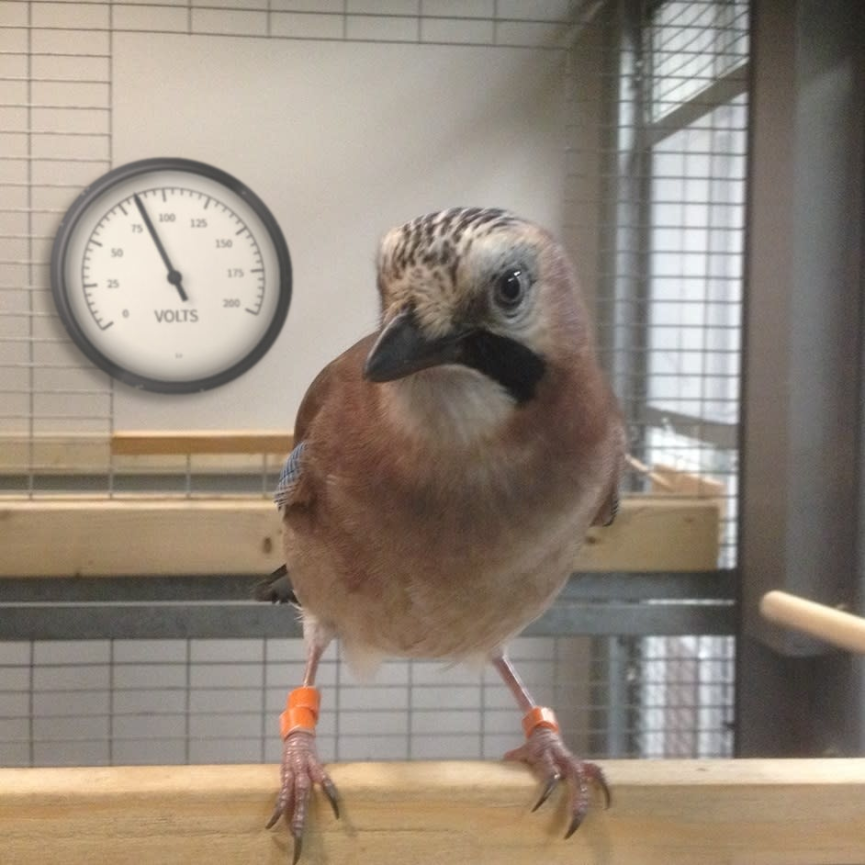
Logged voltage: **85** V
